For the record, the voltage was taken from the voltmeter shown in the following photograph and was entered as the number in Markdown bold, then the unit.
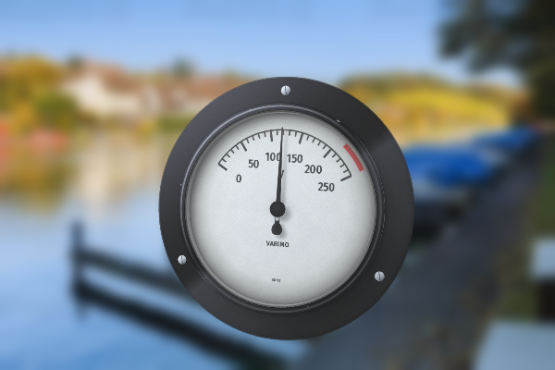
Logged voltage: **120** V
